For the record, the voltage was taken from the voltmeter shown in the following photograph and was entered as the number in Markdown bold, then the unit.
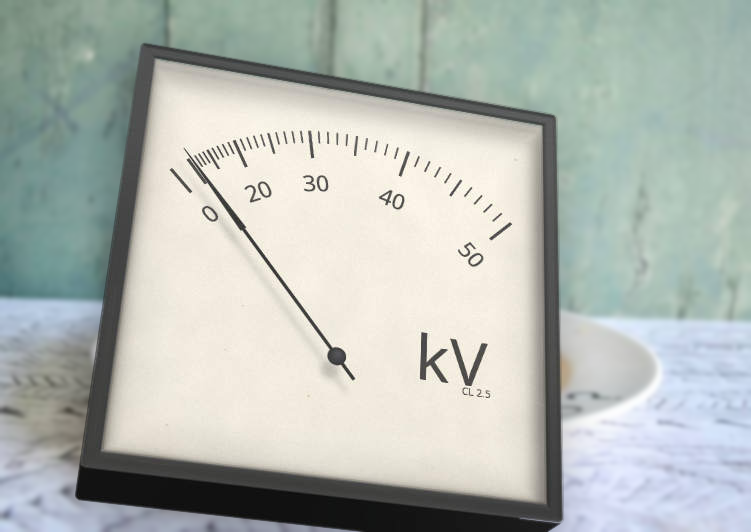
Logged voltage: **10** kV
